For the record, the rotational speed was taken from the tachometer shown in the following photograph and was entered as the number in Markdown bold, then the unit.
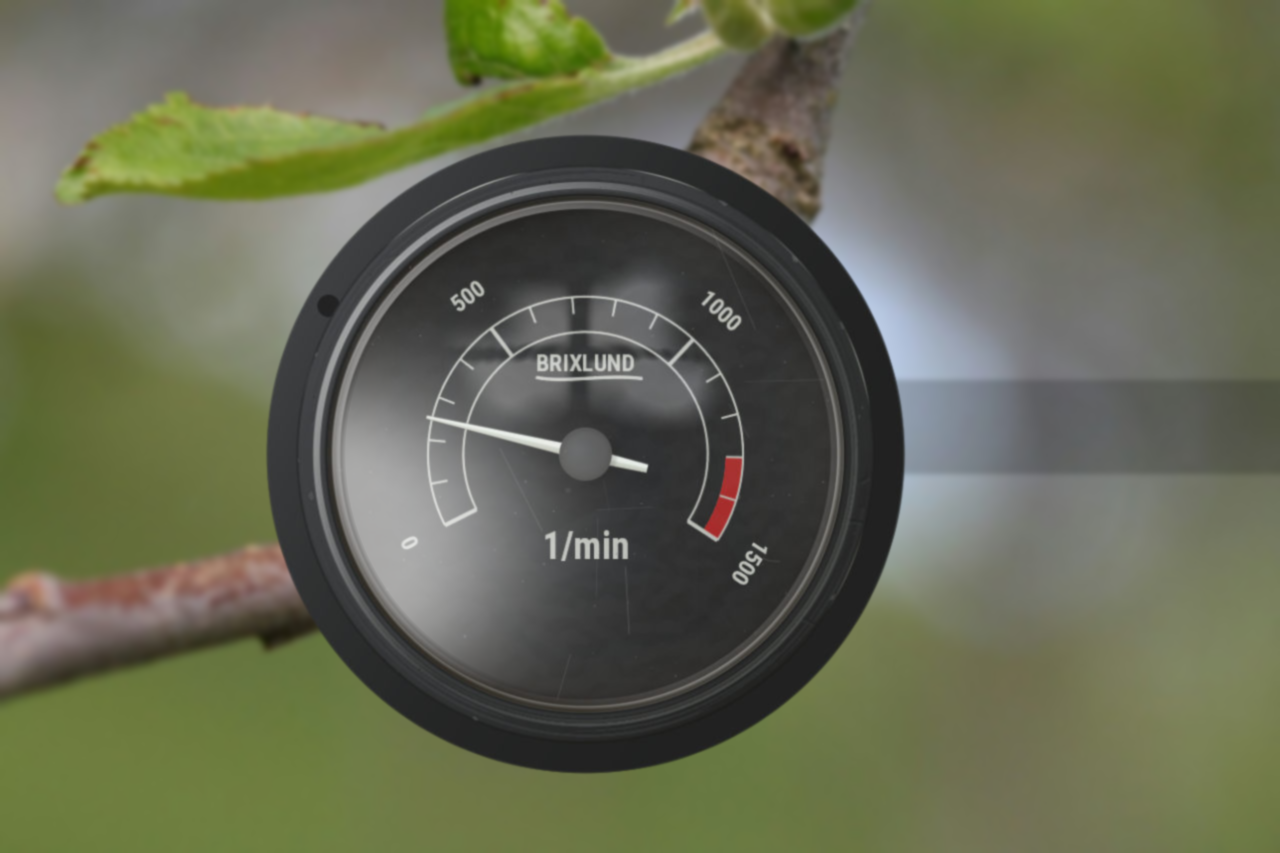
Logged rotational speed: **250** rpm
